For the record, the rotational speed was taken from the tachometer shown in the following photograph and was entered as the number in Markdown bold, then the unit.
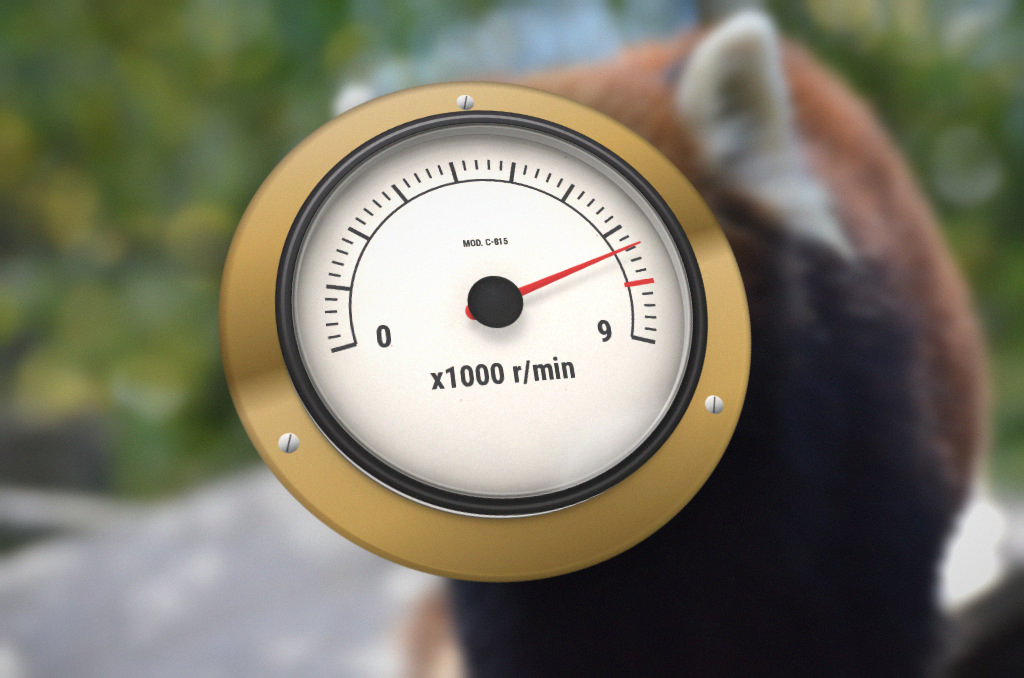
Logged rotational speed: **7400** rpm
